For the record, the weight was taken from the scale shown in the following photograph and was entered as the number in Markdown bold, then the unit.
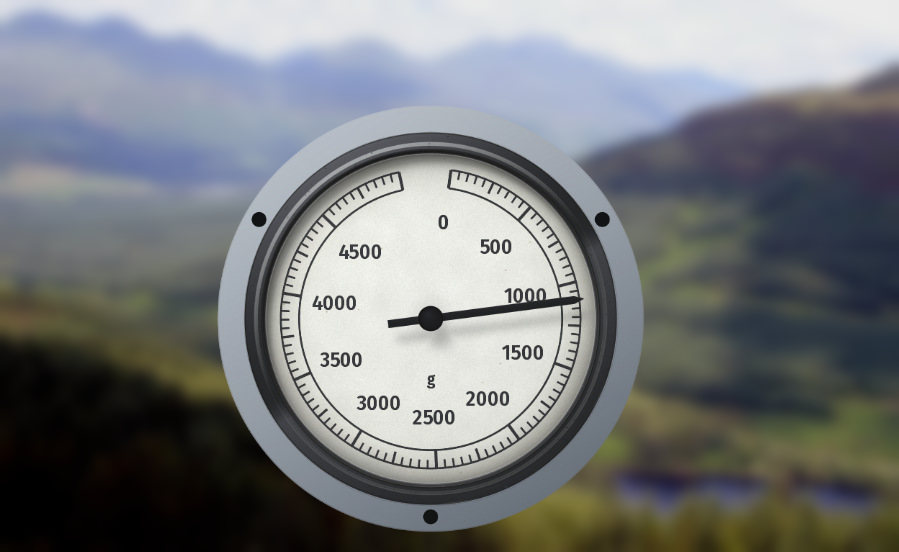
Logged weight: **1100** g
